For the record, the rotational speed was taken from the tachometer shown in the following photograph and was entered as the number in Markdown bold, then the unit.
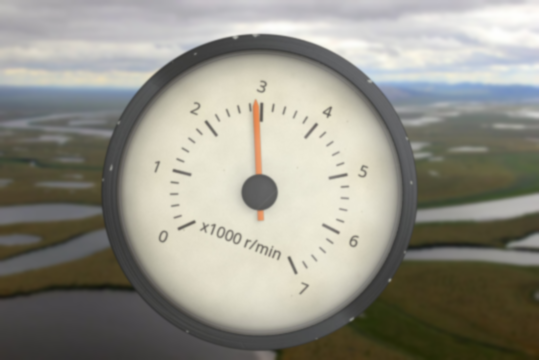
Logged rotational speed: **2900** rpm
